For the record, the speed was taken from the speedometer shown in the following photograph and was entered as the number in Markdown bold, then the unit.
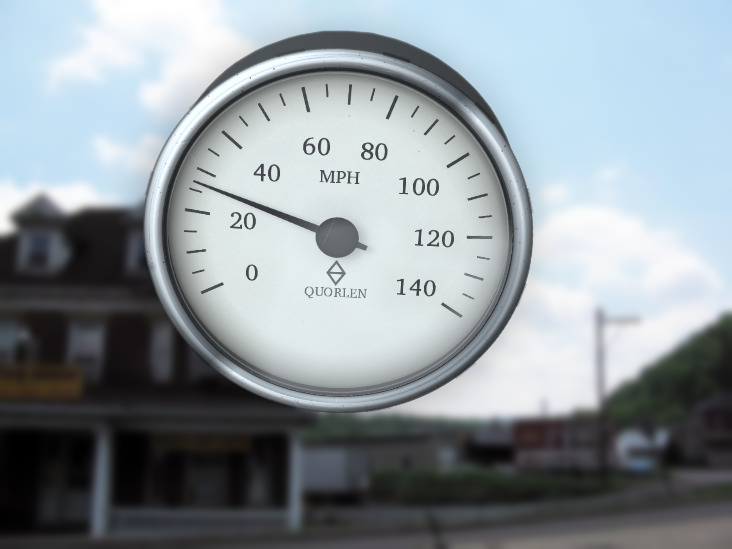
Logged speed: **27.5** mph
